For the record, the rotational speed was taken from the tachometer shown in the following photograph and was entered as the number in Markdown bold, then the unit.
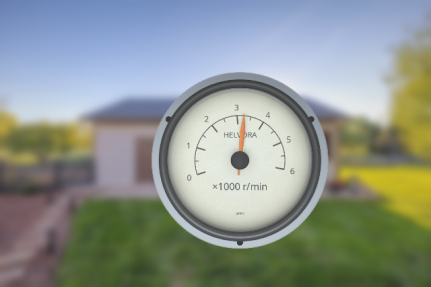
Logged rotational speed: **3250** rpm
